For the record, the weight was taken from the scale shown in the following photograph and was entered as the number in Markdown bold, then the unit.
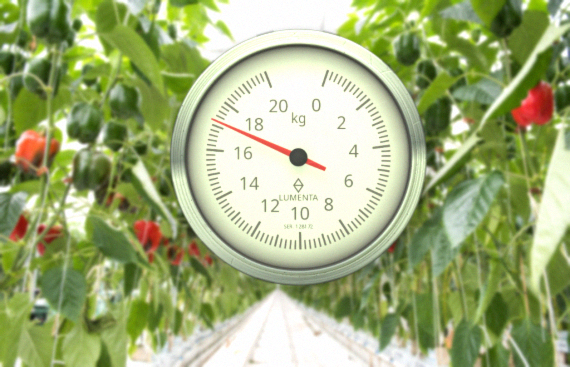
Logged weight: **17.2** kg
